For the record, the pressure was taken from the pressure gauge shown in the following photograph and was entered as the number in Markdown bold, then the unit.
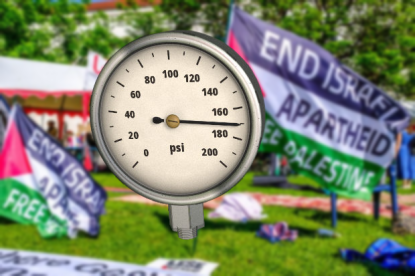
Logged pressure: **170** psi
